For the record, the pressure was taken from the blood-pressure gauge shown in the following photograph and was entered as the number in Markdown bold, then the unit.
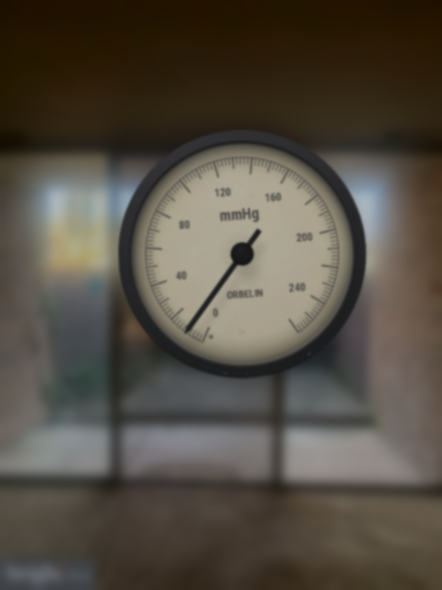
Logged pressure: **10** mmHg
